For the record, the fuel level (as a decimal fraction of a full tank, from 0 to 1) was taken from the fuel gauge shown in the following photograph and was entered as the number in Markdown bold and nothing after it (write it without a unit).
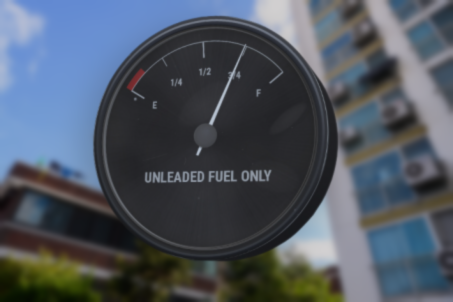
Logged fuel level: **0.75**
